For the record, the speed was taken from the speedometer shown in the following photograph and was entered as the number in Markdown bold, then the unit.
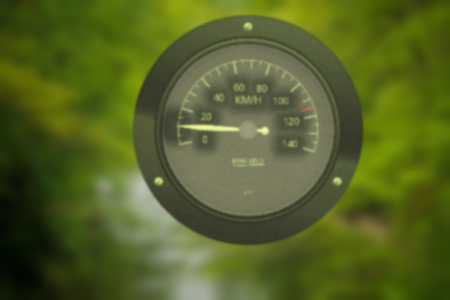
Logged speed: **10** km/h
